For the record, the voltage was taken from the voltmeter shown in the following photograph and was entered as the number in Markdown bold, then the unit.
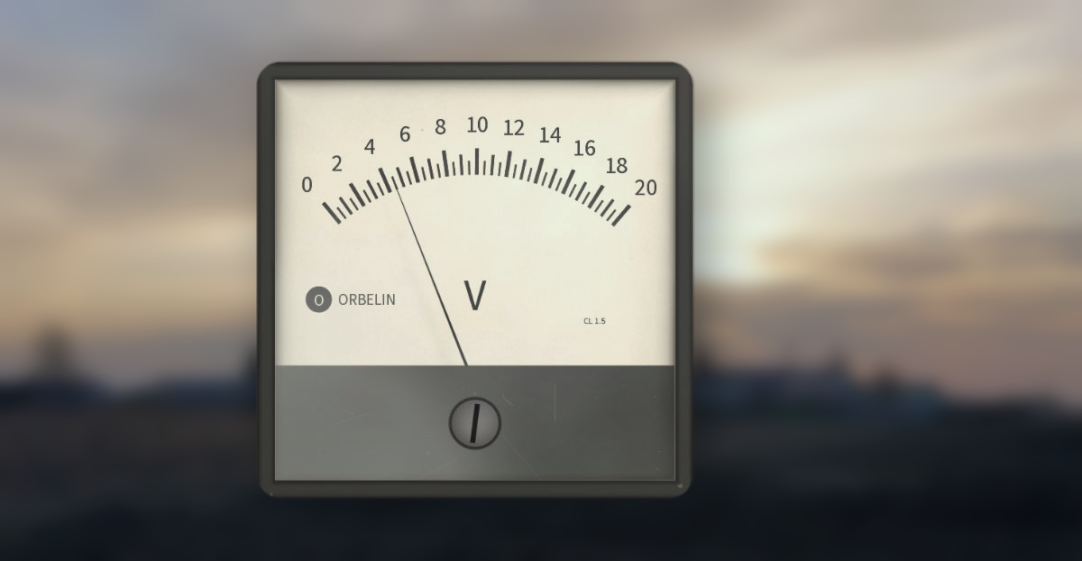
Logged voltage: **4.5** V
